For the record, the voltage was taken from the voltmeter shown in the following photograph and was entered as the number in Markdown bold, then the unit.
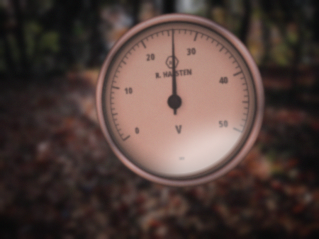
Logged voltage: **26** V
